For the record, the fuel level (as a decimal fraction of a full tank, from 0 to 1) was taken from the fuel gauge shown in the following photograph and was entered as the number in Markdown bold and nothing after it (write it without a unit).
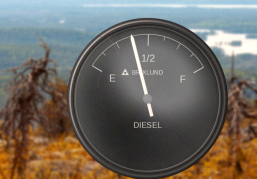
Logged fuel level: **0.375**
